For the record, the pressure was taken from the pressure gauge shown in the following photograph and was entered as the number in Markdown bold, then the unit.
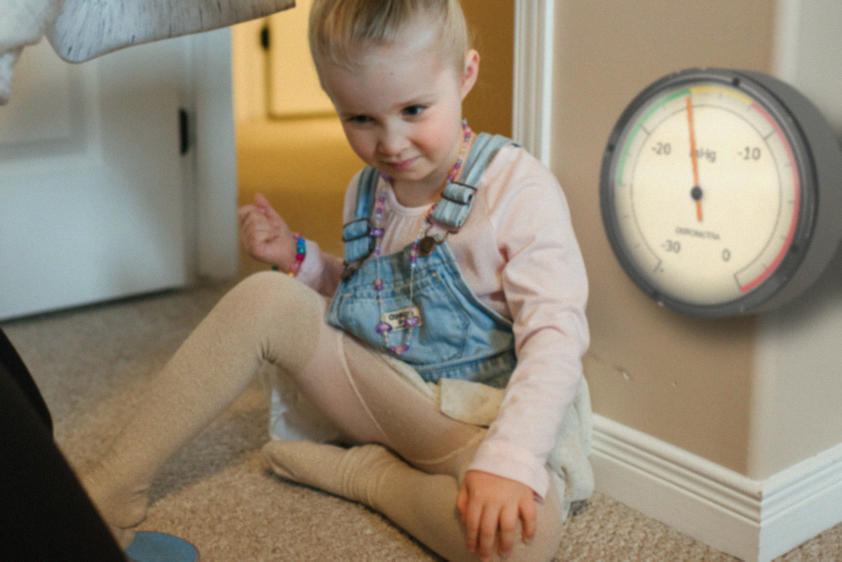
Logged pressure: **-16** inHg
